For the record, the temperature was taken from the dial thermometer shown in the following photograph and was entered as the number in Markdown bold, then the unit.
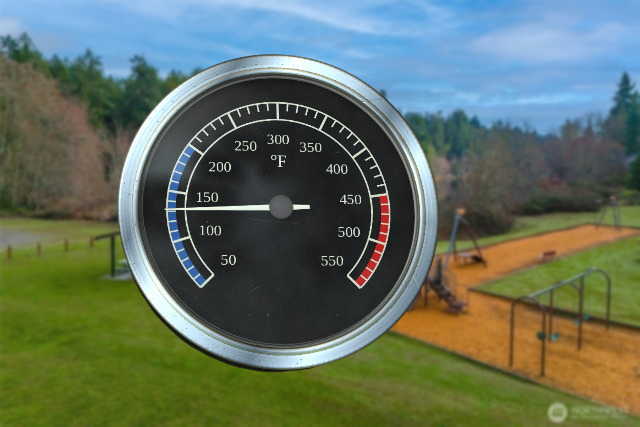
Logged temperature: **130** °F
